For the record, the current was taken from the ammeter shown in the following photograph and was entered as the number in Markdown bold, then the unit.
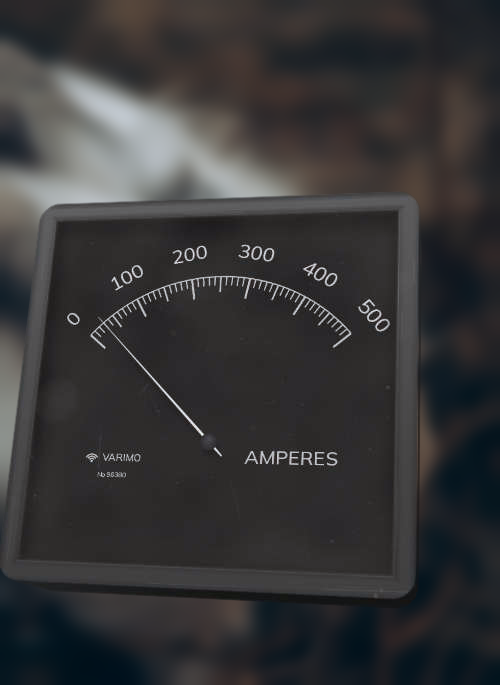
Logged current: **30** A
